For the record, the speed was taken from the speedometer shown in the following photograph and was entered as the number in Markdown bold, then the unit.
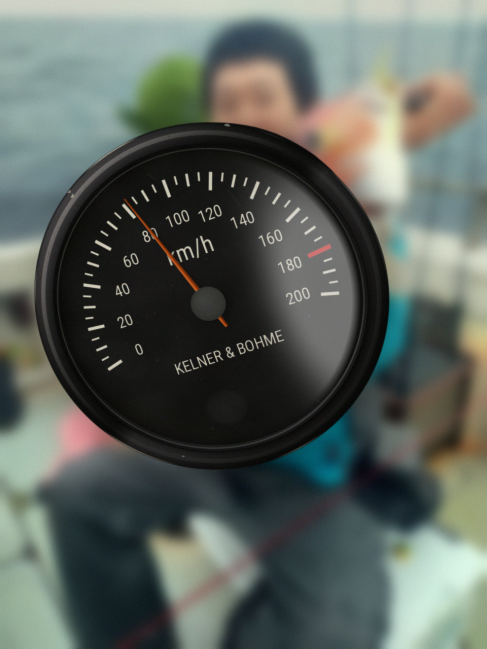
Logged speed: **82.5** km/h
